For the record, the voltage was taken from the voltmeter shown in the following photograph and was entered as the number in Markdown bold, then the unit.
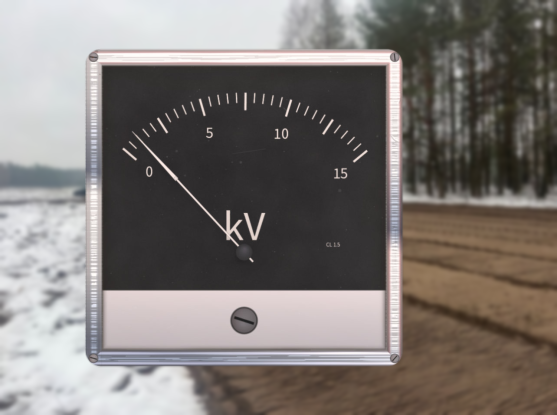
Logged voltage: **1** kV
